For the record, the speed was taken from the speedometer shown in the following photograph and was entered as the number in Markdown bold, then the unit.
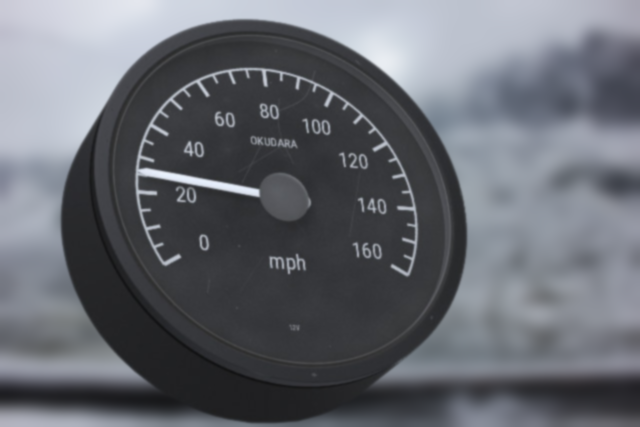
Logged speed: **25** mph
